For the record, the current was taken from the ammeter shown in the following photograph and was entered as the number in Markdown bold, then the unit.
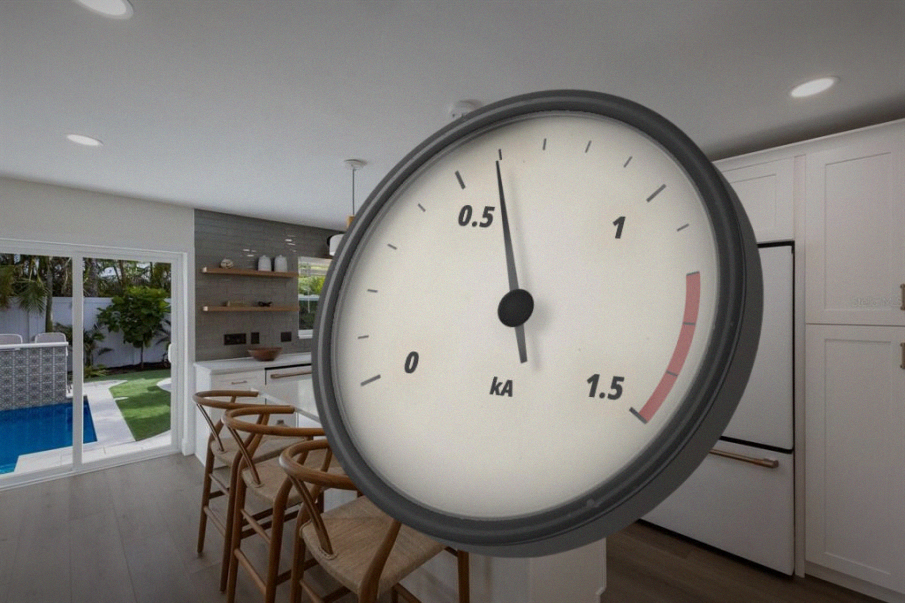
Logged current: **0.6** kA
